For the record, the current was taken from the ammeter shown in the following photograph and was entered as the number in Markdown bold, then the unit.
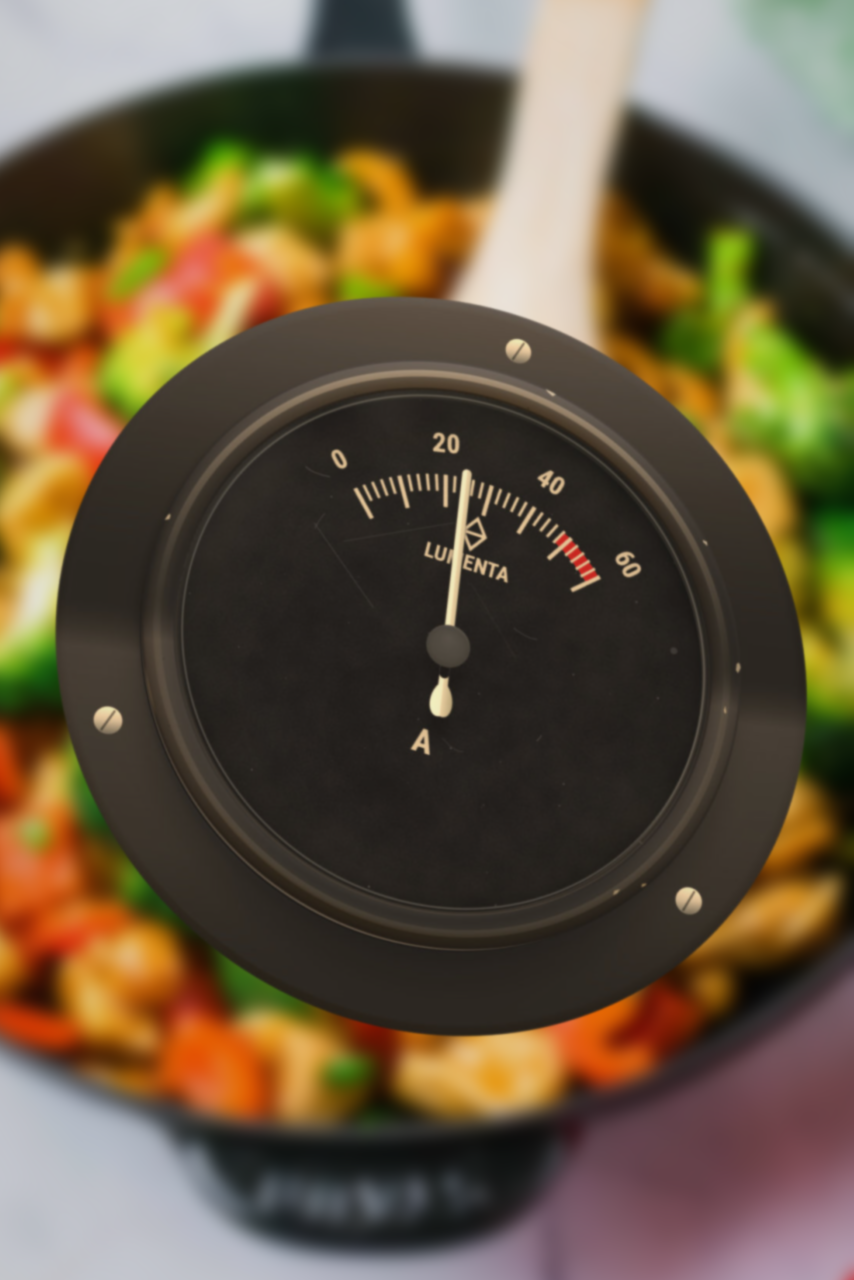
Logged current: **24** A
